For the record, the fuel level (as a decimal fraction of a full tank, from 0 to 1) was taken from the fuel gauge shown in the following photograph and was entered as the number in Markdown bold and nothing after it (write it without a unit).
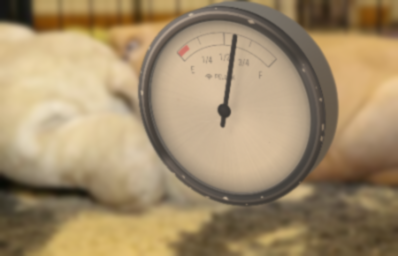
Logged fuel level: **0.625**
